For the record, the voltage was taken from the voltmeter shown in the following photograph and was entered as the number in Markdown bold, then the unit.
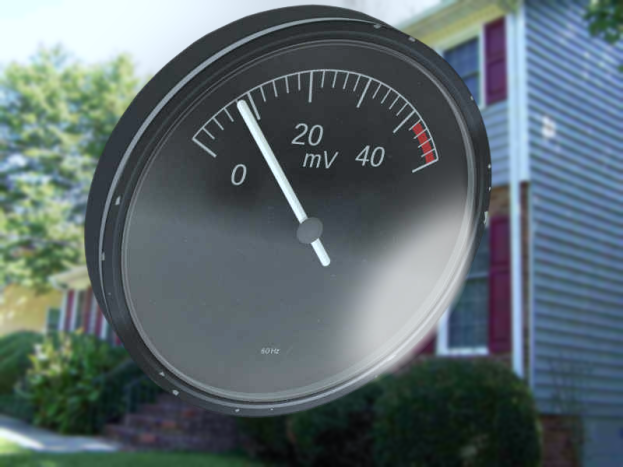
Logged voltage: **8** mV
